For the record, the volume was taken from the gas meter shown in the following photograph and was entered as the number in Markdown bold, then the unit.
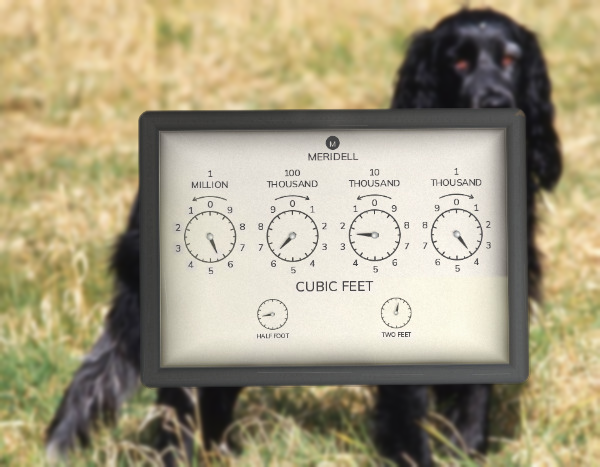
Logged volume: **562400** ft³
